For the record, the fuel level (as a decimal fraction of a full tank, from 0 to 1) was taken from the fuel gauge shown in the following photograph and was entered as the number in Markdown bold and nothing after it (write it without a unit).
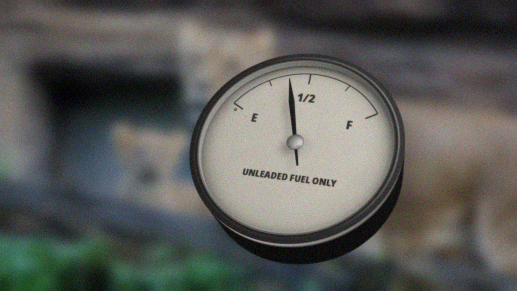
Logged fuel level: **0.375**
